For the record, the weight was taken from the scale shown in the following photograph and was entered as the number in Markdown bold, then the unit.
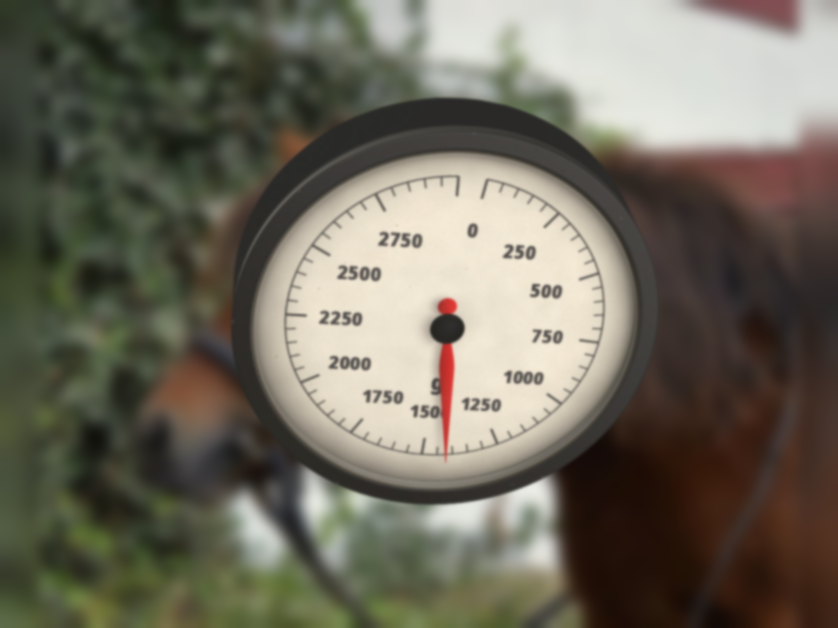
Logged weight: **1425** g
